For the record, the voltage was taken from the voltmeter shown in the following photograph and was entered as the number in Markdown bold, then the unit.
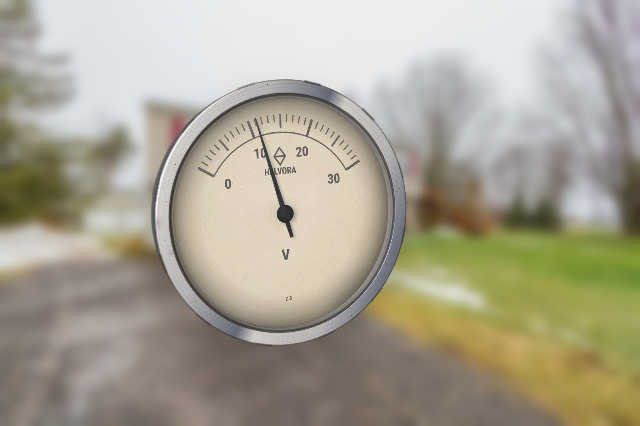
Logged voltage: **11** V
